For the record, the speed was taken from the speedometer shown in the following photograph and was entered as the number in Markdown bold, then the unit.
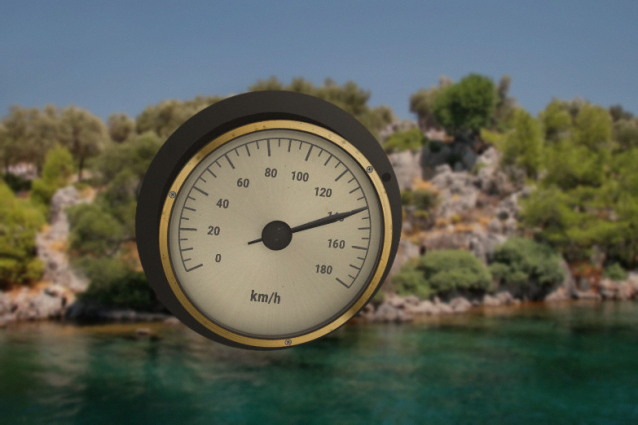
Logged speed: **140** km/h
